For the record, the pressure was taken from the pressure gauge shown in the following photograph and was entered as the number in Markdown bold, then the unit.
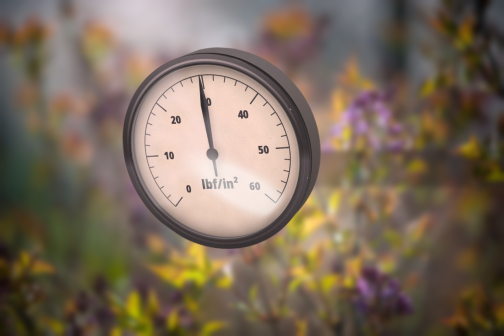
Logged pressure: **30** psi
